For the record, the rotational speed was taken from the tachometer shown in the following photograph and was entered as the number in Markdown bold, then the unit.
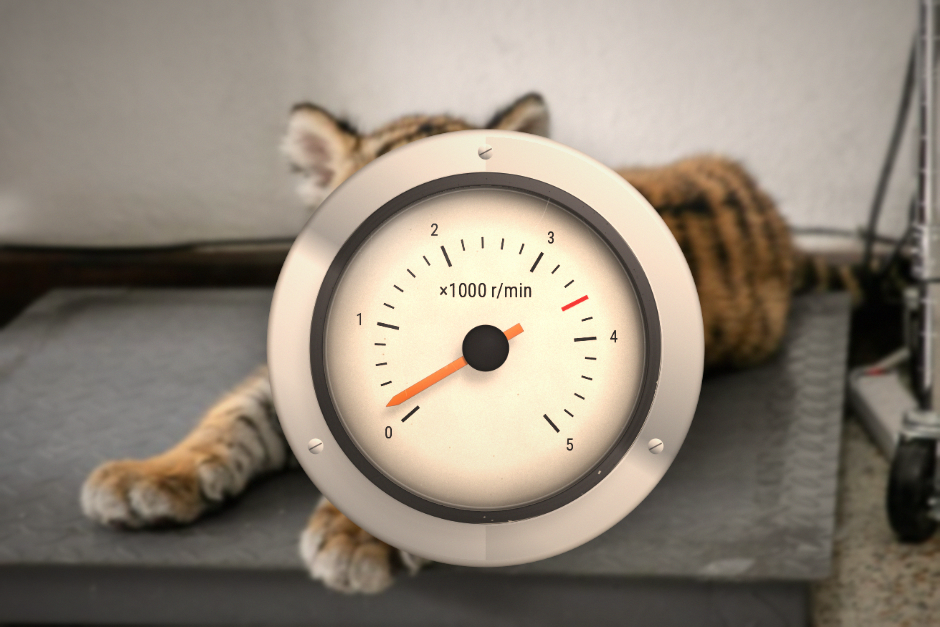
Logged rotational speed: **200** rpm
